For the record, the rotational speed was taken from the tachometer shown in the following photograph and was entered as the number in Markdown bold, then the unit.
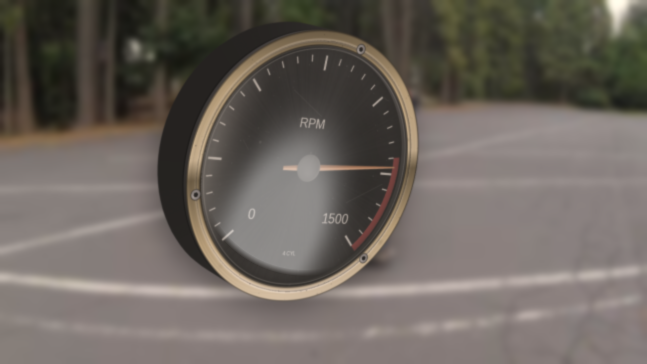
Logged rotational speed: **1225** rpm
